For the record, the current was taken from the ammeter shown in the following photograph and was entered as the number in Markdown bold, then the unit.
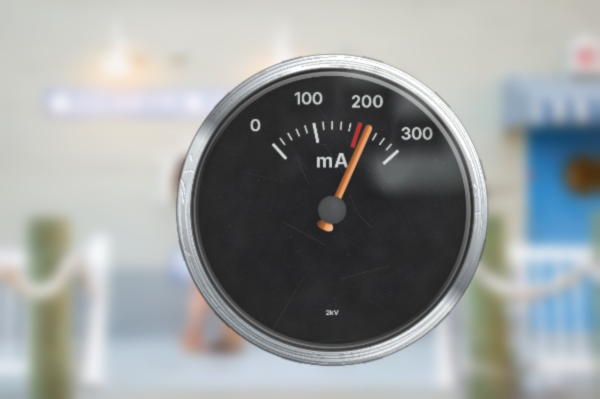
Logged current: **220** mA
